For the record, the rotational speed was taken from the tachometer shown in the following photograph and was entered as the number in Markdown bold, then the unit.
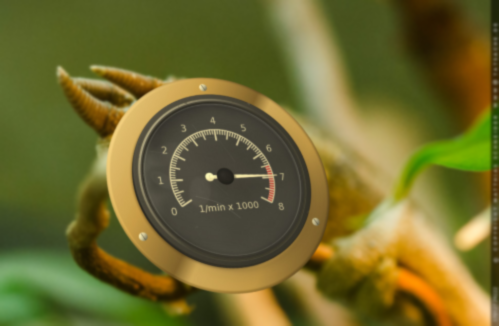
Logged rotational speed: **7000** rpm
